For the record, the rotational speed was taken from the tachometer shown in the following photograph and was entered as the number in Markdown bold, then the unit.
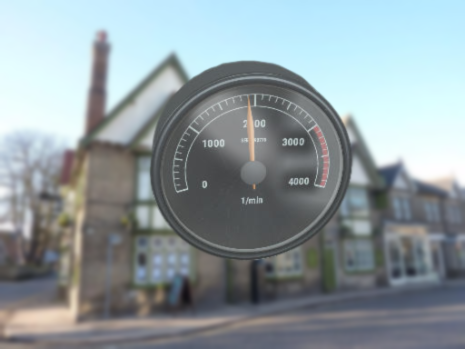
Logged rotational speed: **1900** rpm
